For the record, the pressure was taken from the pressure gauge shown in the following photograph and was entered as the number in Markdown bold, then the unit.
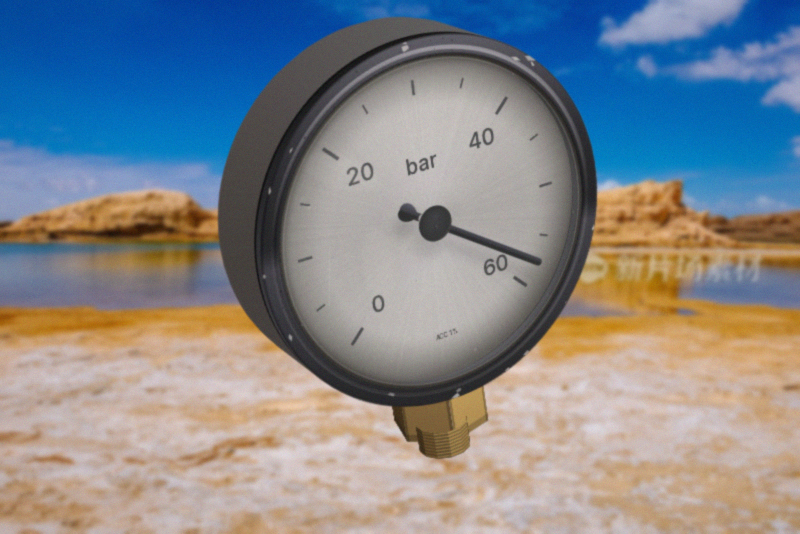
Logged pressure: **57.5** bar
